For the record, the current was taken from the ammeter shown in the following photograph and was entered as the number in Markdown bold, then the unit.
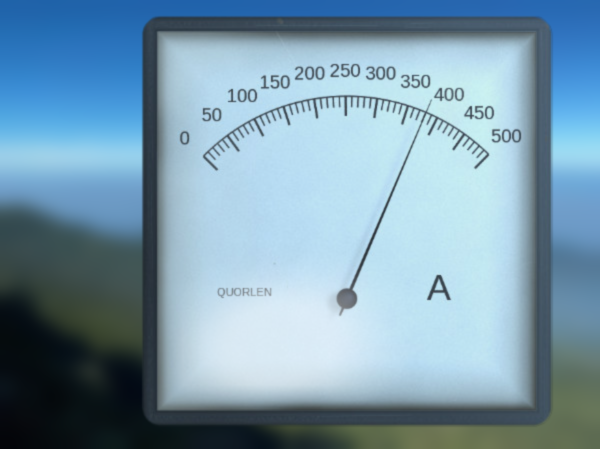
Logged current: **380** A
